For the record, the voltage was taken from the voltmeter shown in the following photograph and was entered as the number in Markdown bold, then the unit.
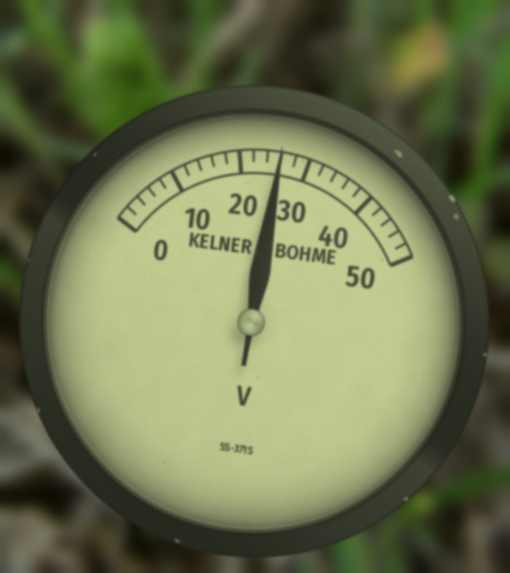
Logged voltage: **26** V
